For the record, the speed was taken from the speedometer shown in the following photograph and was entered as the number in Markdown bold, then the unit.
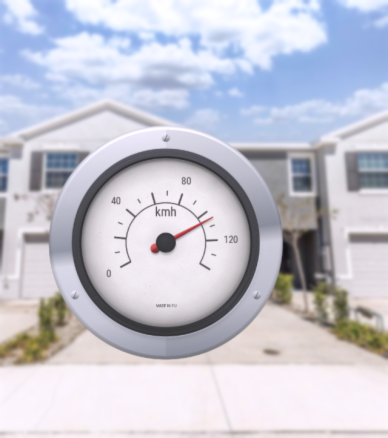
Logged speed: **105** km/h
